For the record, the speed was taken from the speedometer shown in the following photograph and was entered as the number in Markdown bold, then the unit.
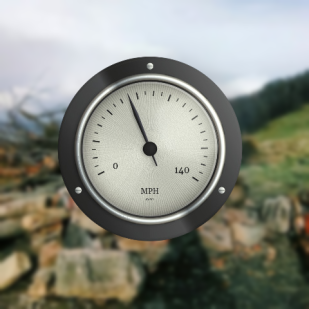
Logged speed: **55** mph
